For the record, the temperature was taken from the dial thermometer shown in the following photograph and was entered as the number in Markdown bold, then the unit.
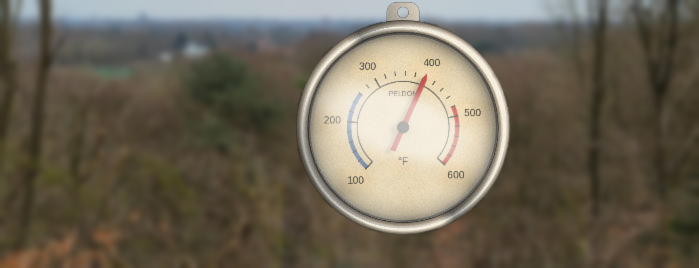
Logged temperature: **400** °F
